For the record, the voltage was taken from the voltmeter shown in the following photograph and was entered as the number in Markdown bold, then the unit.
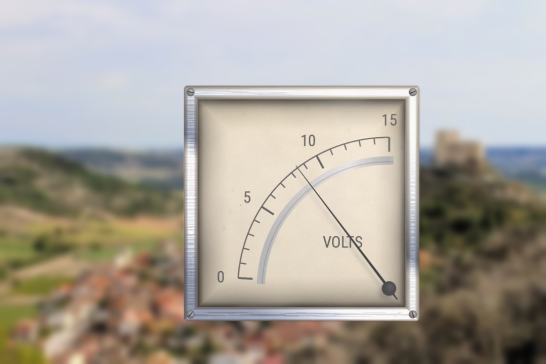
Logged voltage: **8.5** V
